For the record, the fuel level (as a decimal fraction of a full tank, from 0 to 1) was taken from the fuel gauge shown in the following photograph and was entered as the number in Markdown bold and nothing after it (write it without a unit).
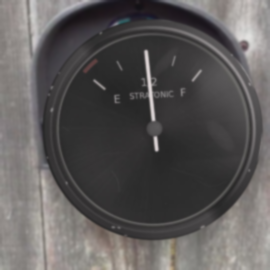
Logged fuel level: **0.5**
